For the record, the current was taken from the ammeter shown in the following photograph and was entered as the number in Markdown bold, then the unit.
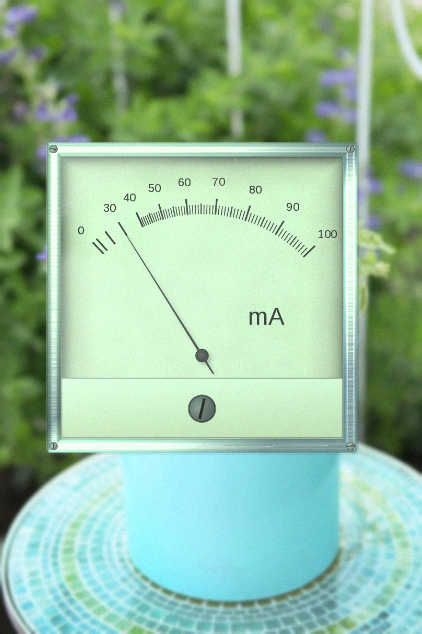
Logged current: **30** mA
